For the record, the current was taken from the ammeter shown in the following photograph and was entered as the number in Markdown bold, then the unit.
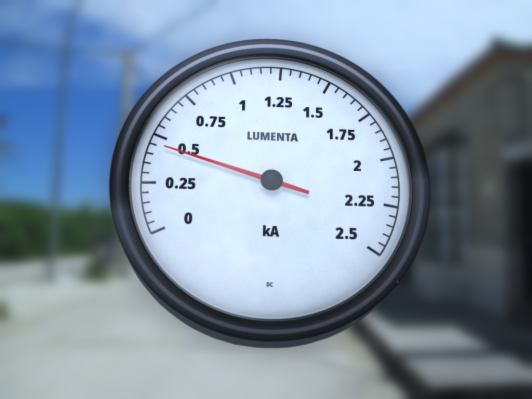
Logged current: **0.45** kA
